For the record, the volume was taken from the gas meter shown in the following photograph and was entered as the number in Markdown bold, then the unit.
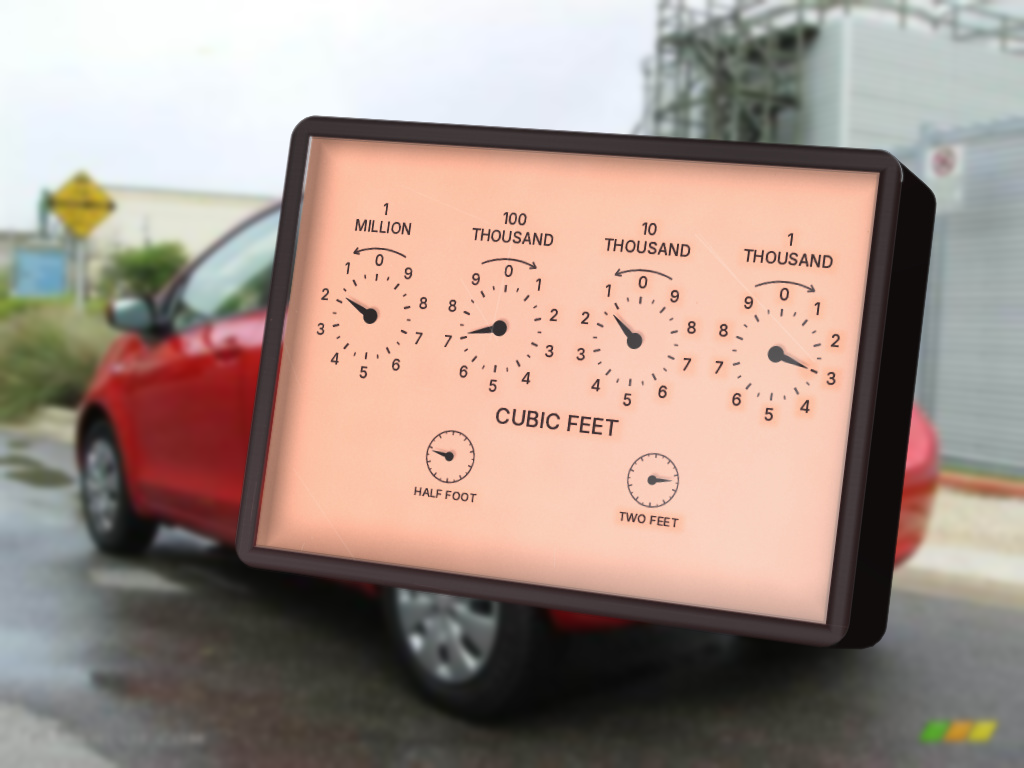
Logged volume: **171300** ft³
